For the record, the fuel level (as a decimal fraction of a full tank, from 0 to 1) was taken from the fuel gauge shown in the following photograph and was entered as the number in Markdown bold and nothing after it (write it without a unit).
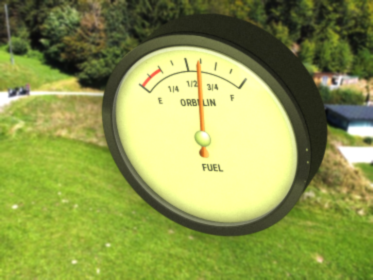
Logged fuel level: **0.625**
